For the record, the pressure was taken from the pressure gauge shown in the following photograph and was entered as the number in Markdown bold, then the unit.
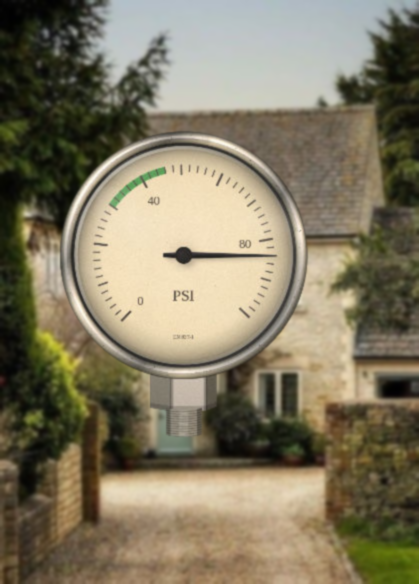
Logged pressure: **84** psi
